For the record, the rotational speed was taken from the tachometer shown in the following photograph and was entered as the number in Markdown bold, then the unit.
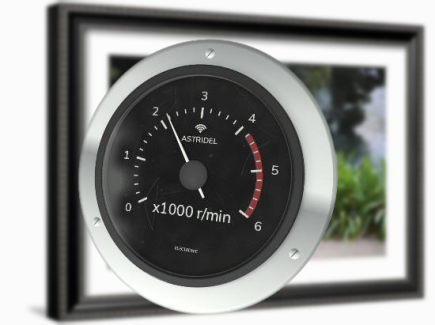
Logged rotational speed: **2200** rpm
